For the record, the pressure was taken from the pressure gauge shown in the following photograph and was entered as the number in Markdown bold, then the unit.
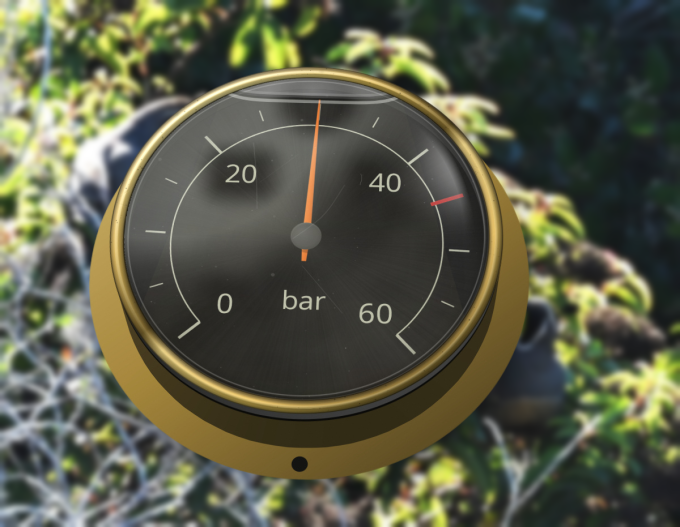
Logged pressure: **30** bar
